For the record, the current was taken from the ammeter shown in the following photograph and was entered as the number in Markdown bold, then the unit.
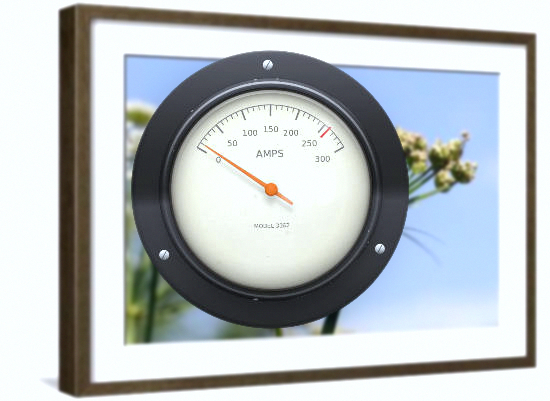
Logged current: **10** A
